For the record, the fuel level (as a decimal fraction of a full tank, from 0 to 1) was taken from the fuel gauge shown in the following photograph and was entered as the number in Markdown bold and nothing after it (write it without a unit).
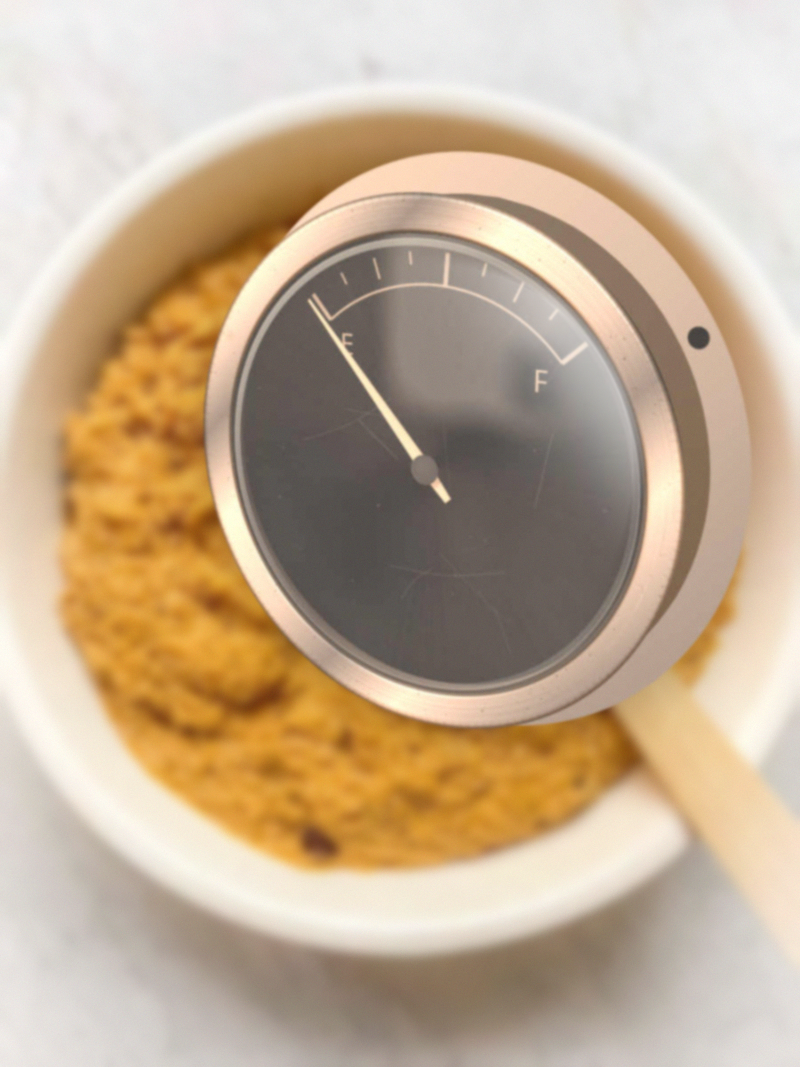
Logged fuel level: **0**
